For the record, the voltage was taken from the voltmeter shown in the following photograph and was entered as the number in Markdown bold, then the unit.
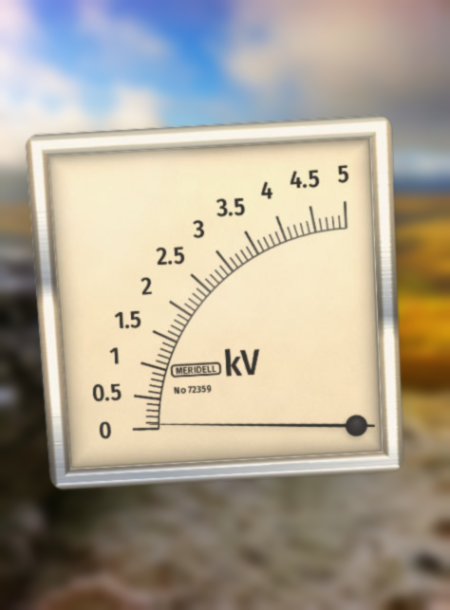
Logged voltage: **0.1** kV
